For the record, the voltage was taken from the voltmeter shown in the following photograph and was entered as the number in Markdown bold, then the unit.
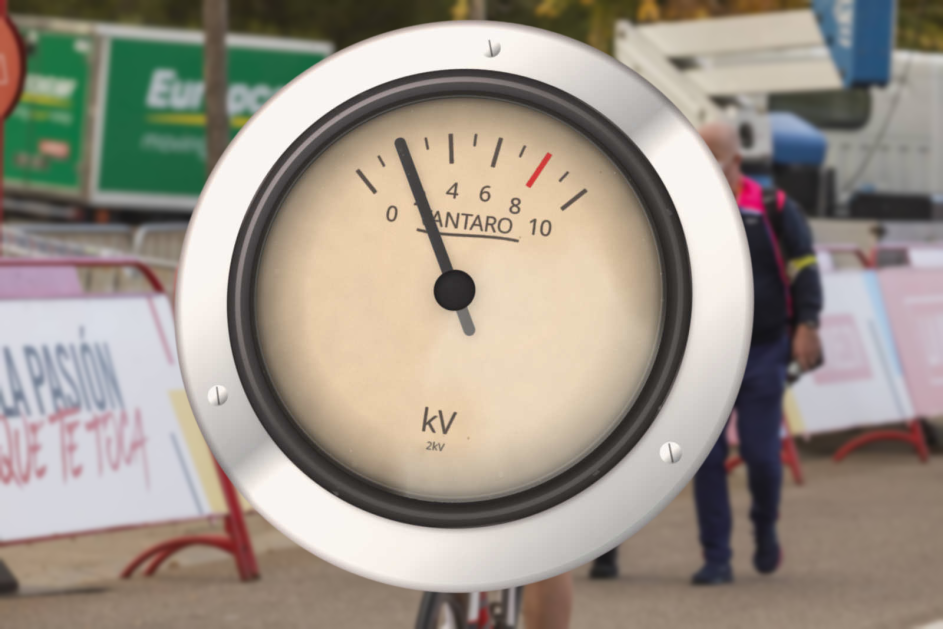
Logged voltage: **2** kV
